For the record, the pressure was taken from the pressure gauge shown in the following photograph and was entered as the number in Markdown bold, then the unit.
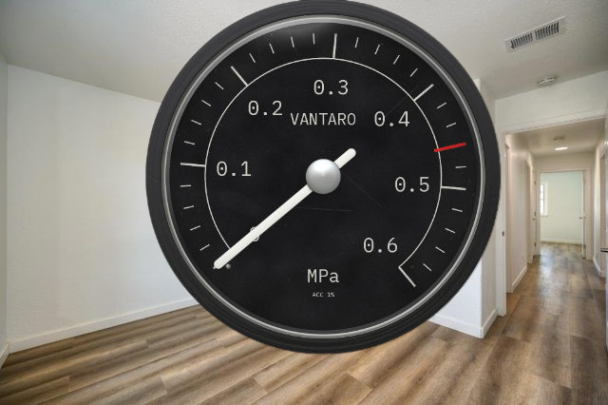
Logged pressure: **0** MPa
